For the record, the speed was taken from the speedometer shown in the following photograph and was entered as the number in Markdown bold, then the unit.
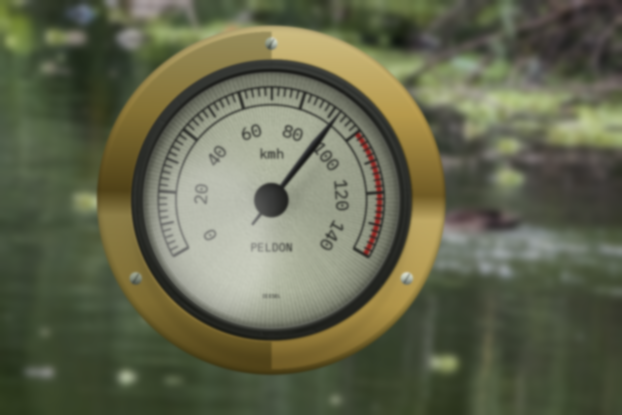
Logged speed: **92** km/h
